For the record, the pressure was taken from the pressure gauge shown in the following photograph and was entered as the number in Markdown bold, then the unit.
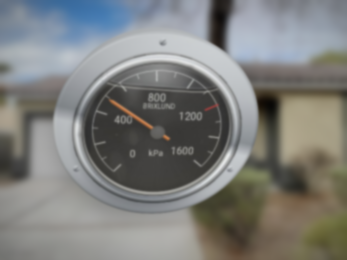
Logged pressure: **500** kPa
